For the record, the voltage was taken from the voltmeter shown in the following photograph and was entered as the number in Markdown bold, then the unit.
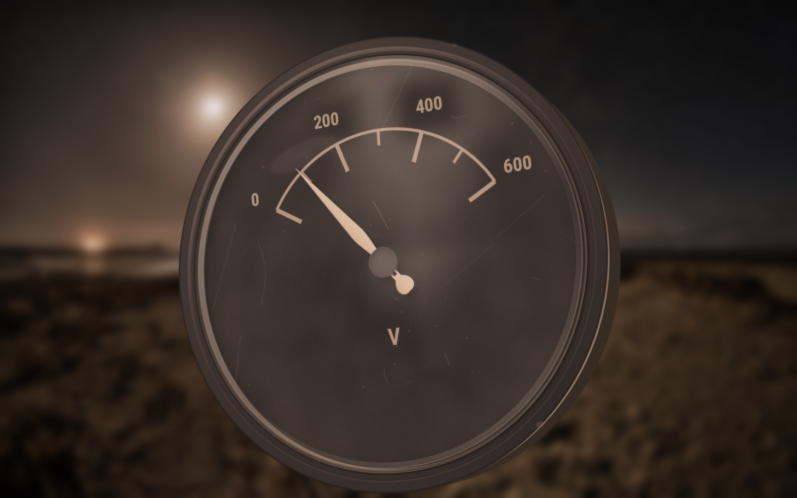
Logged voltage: **100** V
